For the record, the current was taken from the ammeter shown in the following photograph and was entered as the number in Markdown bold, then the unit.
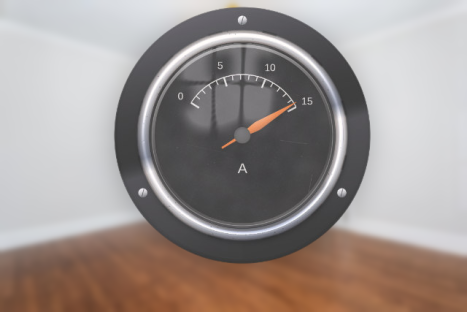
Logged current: **14.5** A
